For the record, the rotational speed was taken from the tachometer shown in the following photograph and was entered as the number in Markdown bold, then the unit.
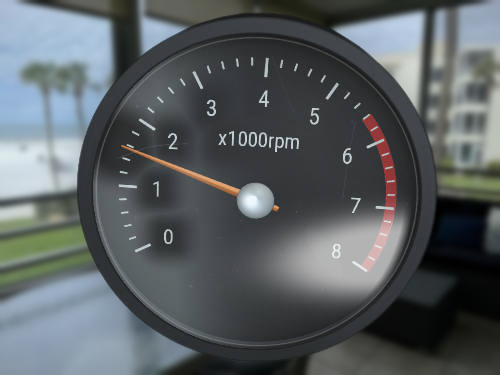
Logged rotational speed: **1600** rpm
